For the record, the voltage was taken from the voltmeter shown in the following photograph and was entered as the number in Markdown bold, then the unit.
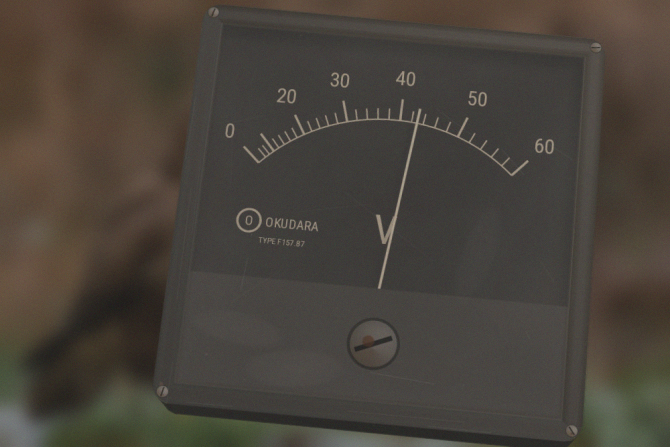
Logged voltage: **43** V
